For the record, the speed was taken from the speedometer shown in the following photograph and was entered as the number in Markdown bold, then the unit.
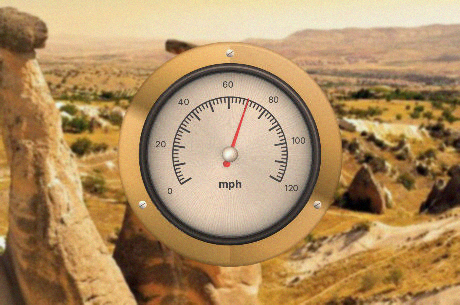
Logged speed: **70** mph
